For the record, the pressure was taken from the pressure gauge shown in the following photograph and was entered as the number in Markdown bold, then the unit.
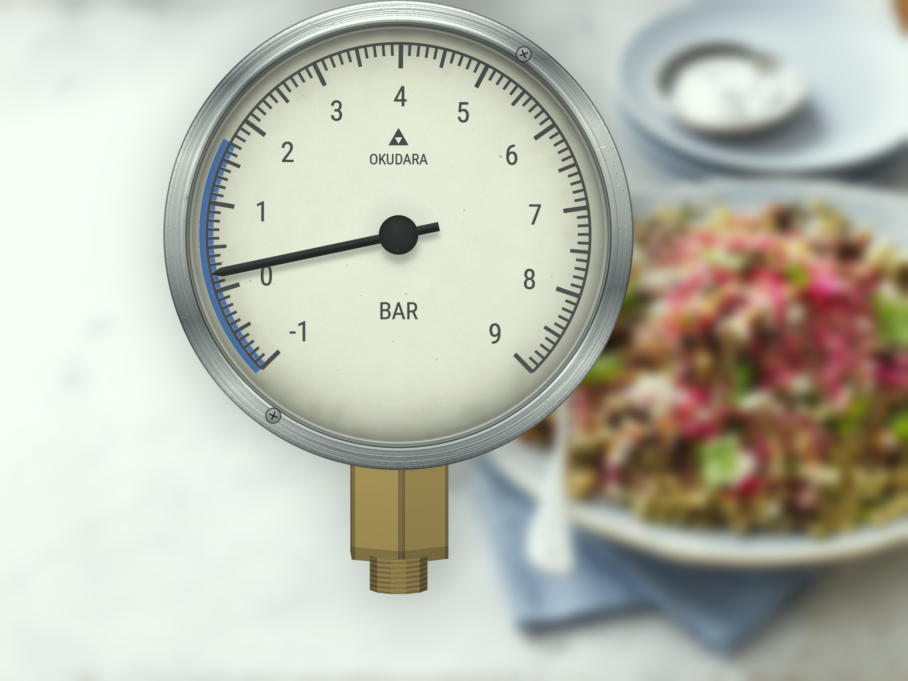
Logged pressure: **0.2** bar
